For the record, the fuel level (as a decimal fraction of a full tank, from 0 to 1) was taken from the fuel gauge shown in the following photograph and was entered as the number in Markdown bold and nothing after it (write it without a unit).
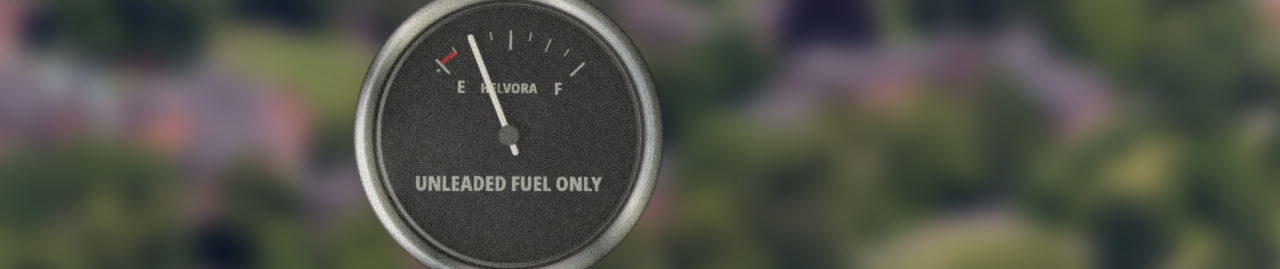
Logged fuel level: **0.25**
